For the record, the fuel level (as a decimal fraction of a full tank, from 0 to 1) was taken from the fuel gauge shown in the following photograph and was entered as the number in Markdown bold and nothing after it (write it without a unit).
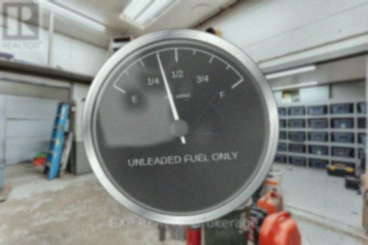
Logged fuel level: **0.375**
